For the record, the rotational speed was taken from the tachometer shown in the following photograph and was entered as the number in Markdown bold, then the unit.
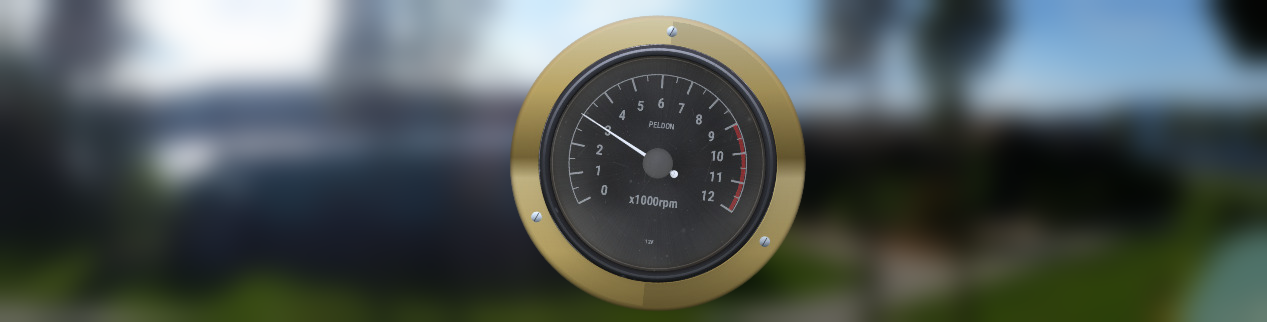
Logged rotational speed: **3000** rpm
